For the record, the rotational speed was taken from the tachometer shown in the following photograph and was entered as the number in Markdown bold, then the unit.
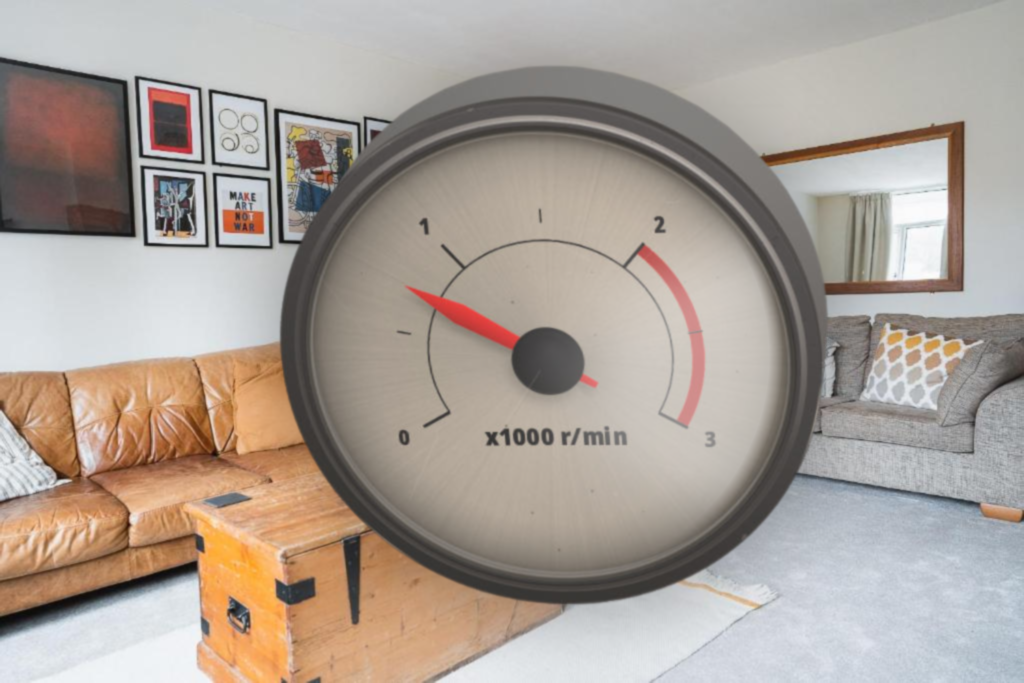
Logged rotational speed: **750** rpm
